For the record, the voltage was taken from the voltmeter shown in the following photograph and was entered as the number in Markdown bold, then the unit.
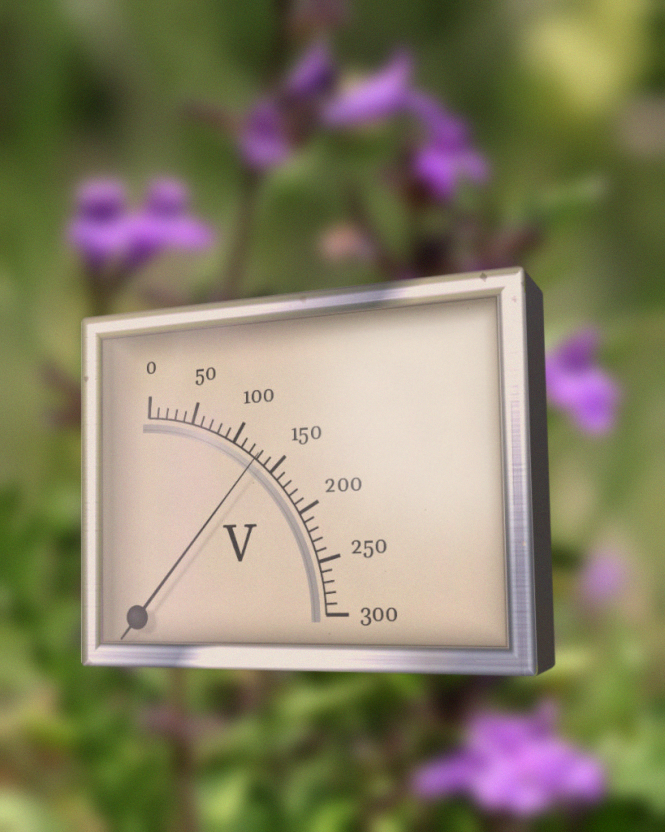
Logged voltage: **130** V
